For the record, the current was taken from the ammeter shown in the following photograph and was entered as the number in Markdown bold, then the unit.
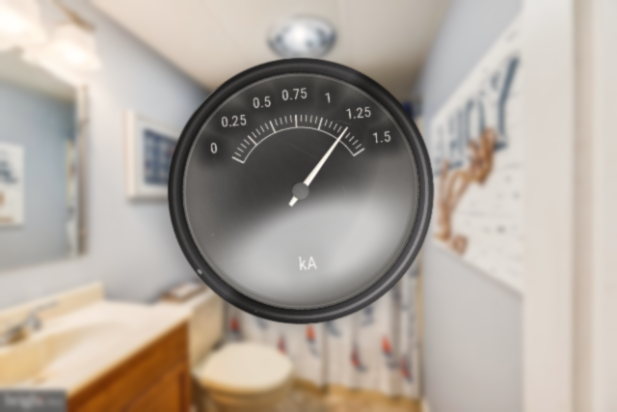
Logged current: **1.25** kA
